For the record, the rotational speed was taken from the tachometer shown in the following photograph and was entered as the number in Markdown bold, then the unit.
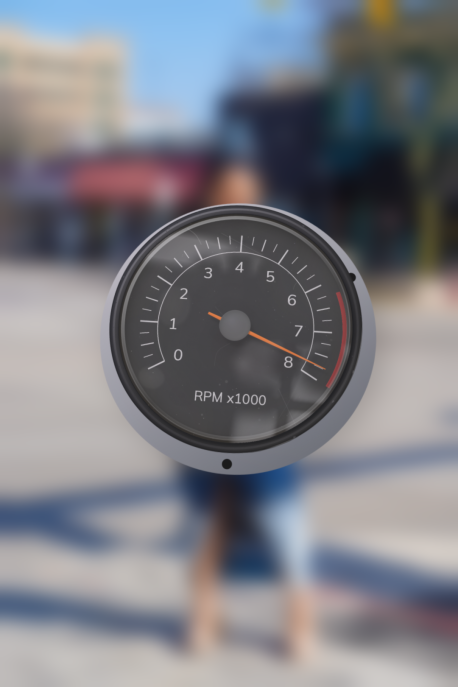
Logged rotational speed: **7750** rpm
